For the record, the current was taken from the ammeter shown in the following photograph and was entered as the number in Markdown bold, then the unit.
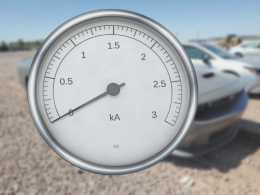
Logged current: **0** kA
